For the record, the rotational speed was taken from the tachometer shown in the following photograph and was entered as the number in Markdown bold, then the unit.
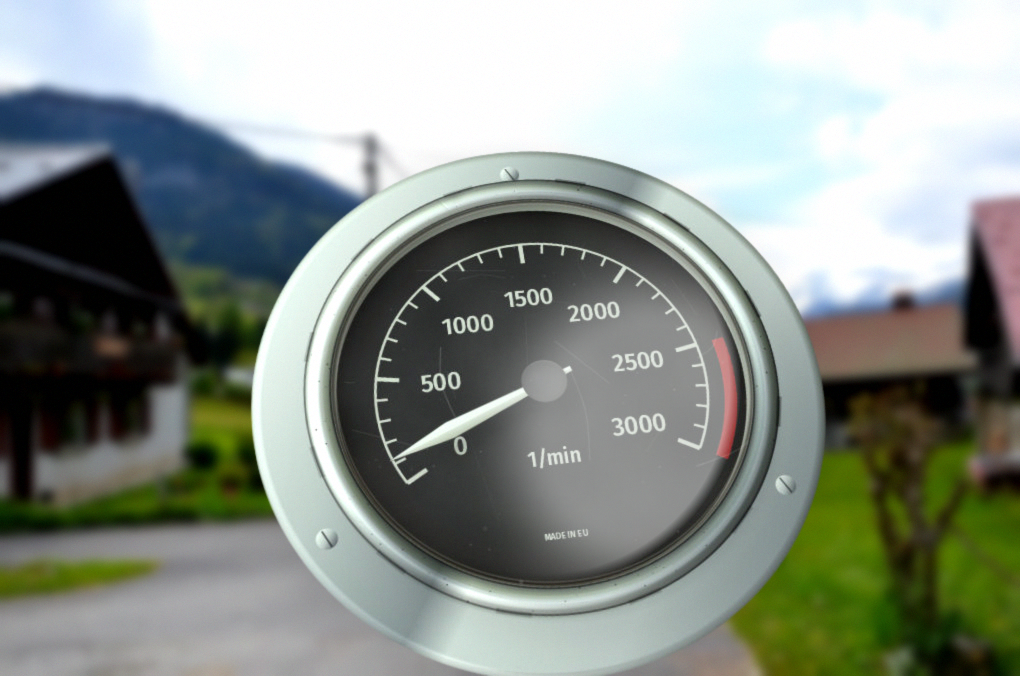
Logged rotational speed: **100** rpm
